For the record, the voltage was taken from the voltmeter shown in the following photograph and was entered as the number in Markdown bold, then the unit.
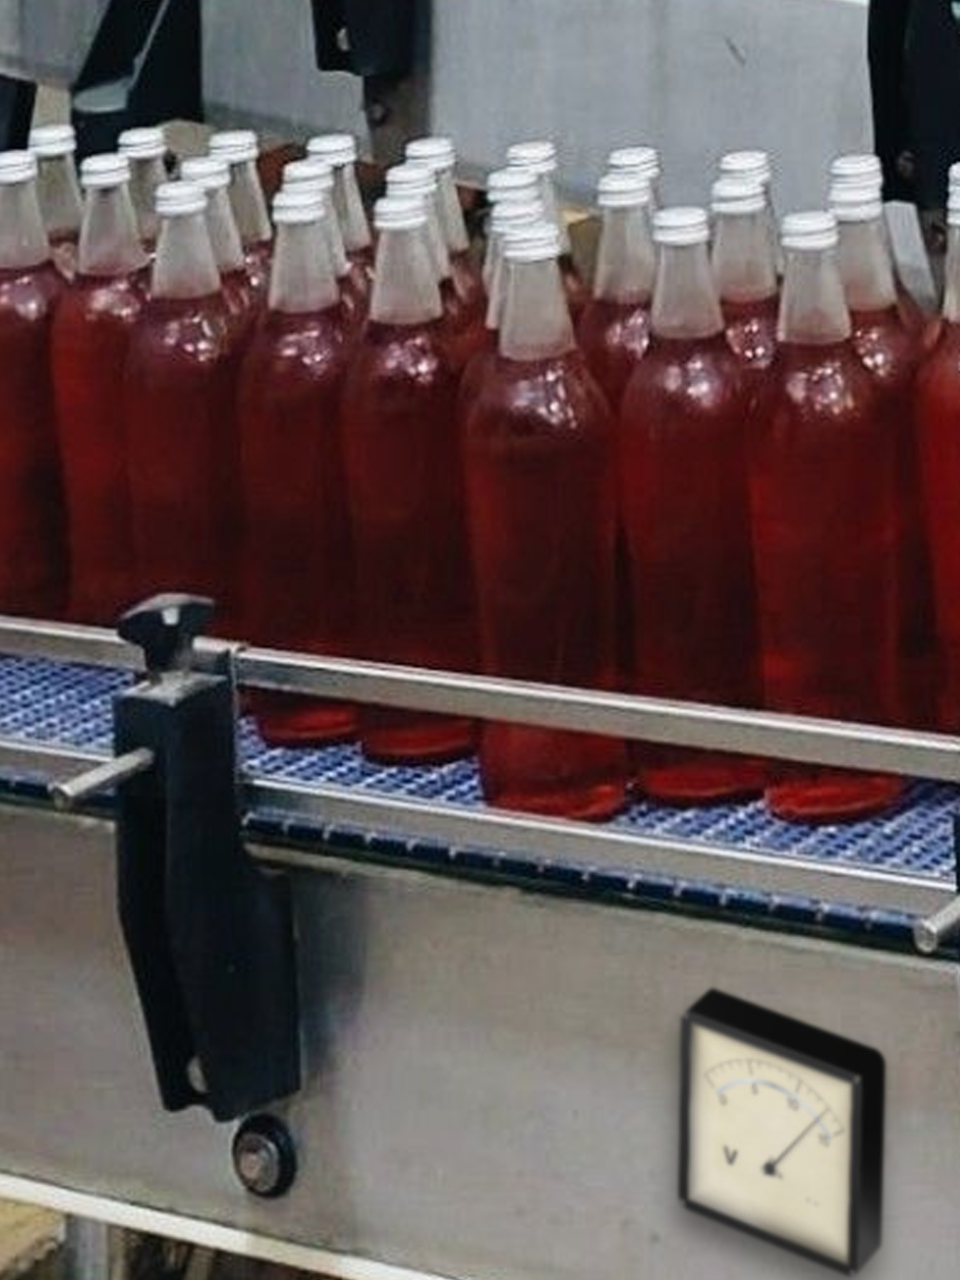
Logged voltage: **13** V
